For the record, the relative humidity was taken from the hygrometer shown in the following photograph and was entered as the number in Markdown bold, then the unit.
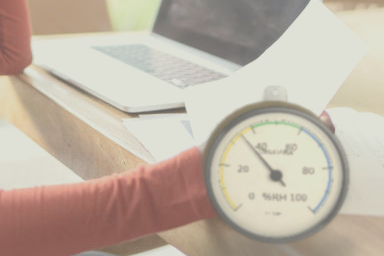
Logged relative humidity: **35** %
